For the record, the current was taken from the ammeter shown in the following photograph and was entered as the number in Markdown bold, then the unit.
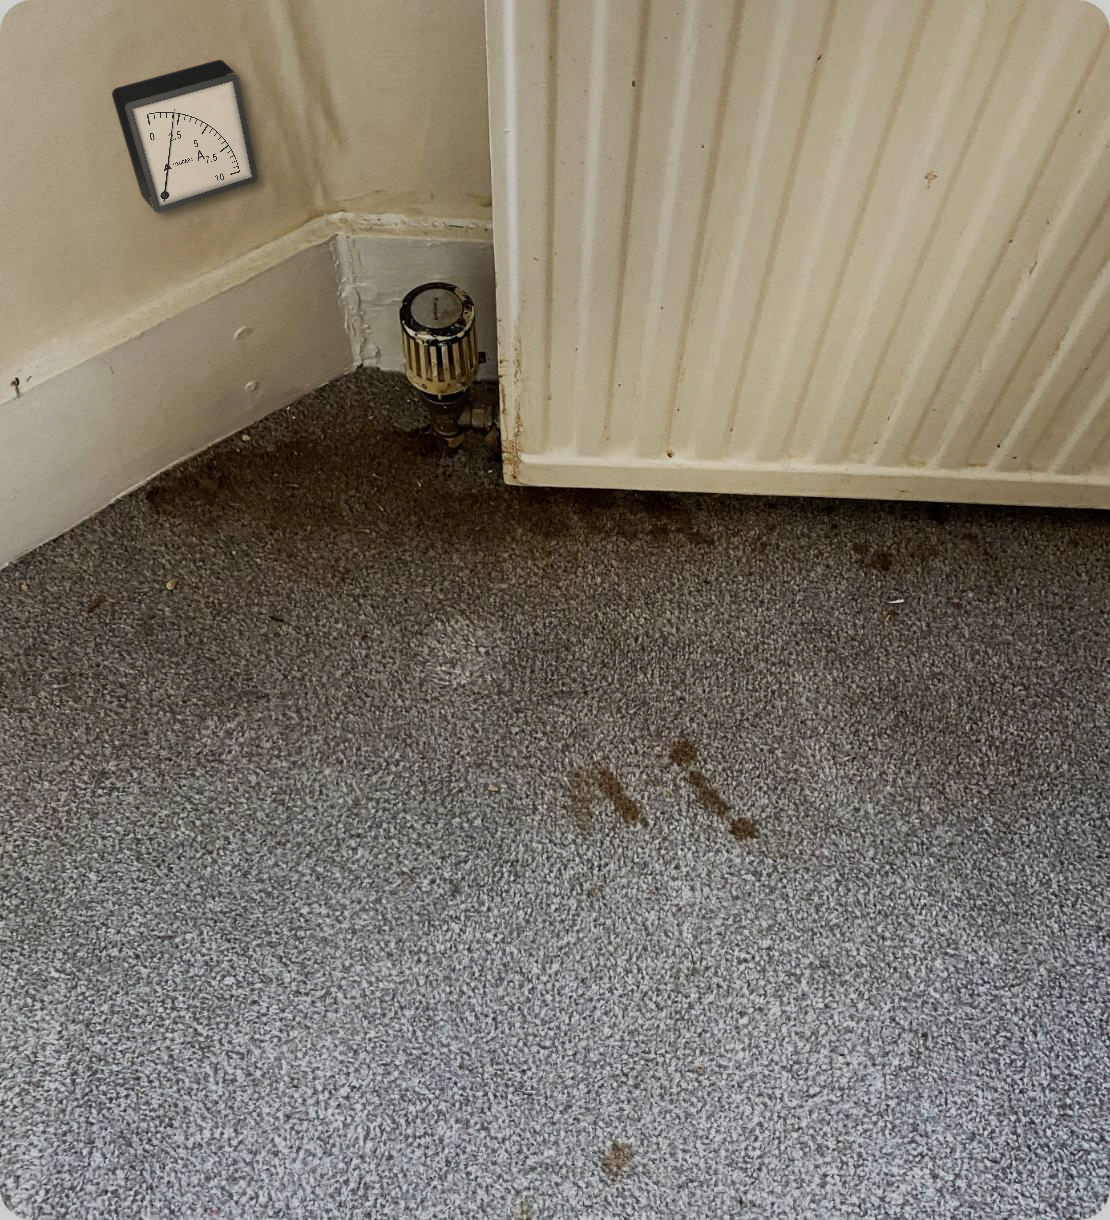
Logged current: **2** A
